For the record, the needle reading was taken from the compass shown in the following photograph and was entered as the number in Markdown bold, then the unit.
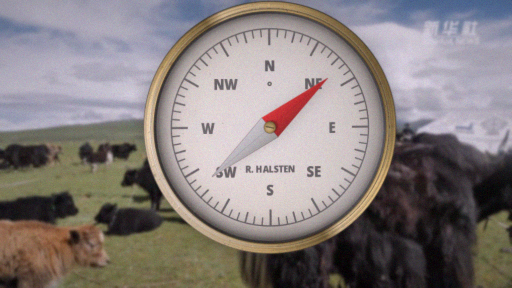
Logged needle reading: **50** °
